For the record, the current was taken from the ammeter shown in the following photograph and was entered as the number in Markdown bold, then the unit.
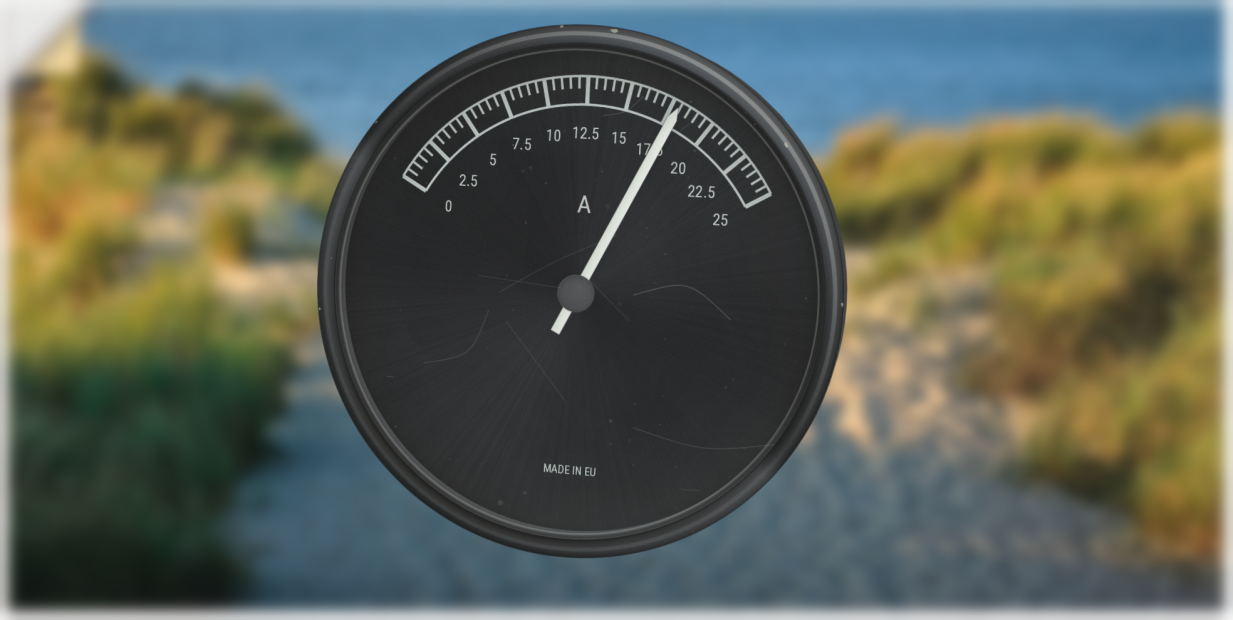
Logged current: **18** A
